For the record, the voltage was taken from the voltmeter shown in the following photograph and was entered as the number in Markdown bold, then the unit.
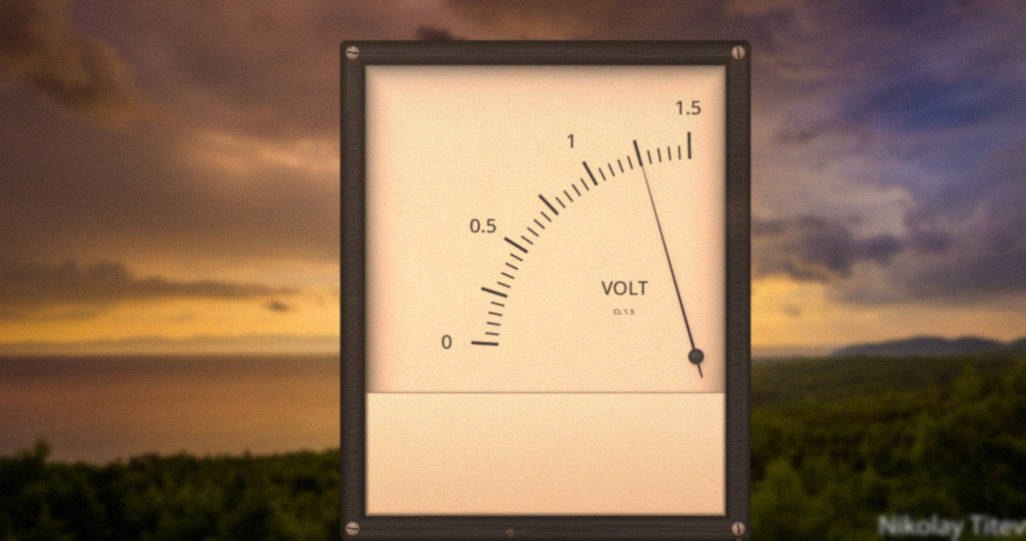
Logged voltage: **1.25** V
